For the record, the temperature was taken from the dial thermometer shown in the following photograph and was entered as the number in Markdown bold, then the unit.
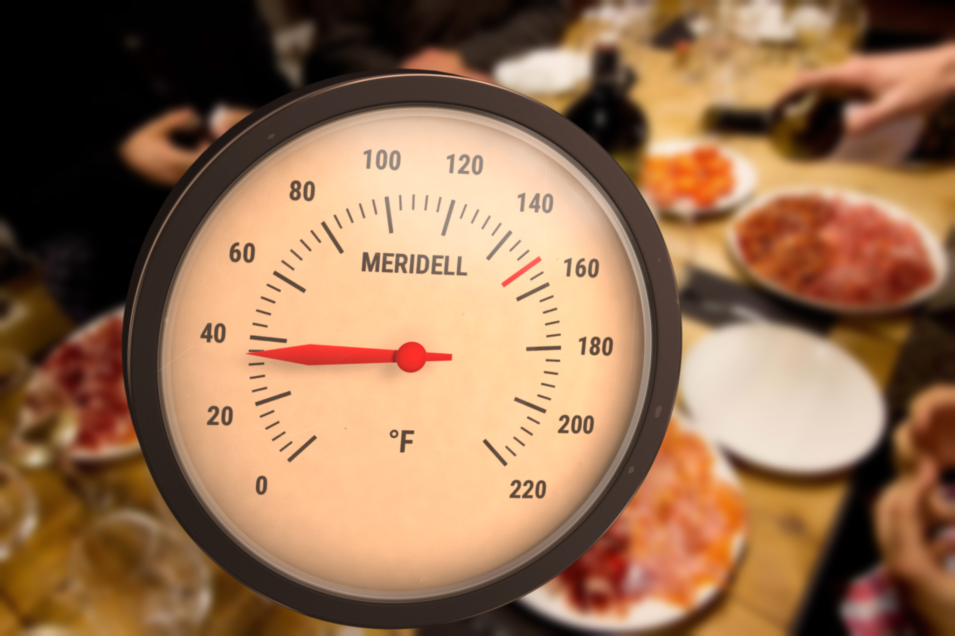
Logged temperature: **36** °F
